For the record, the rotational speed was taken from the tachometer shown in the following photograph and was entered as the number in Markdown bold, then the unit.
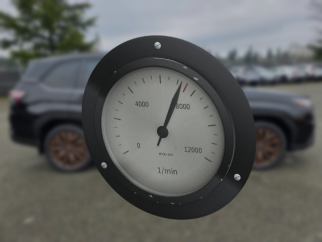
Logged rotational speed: **7250** rpm
